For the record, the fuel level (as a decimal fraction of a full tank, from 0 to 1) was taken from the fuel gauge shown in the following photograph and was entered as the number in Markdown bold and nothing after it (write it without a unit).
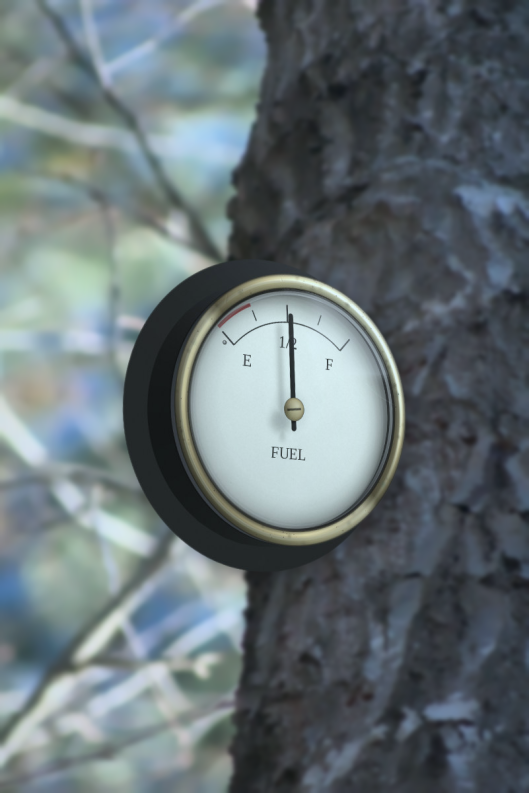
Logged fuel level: **0.5**
